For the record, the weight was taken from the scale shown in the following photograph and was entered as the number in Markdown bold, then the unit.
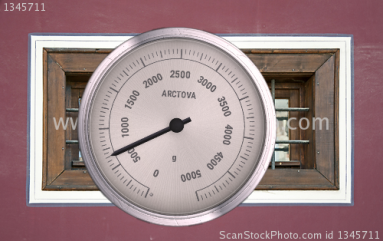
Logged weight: **650** g
